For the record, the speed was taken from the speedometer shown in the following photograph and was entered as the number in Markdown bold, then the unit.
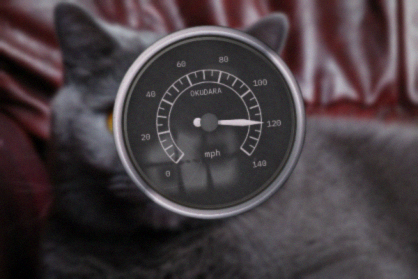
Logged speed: **120** mph
